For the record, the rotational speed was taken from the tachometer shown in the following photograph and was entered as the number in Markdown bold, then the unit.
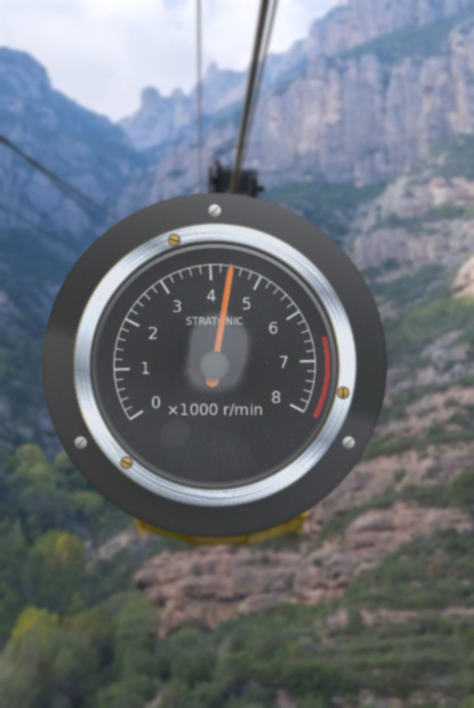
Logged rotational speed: **4400** rpm
